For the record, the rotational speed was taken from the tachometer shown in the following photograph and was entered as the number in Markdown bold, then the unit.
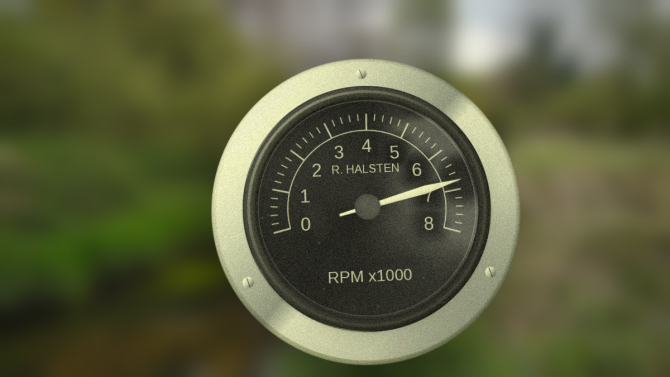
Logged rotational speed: **6800** rpm
